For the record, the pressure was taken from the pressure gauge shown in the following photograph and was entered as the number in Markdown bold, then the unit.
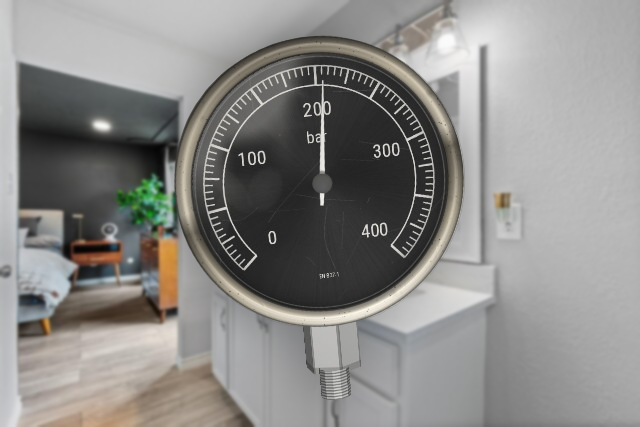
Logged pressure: **205** bar
